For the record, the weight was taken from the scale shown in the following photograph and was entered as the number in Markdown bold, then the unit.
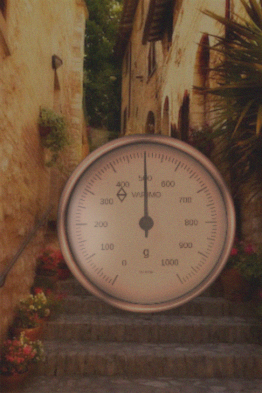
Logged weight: **500** g
